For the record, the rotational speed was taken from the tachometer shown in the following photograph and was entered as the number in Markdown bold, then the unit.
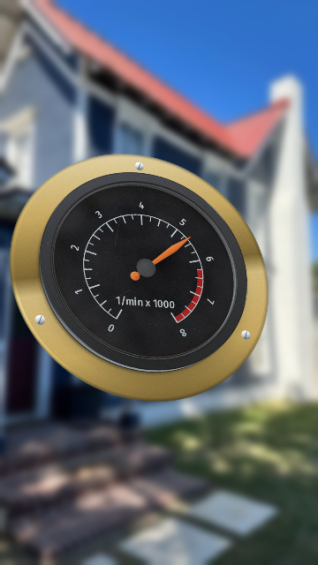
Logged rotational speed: **5375** rpm
